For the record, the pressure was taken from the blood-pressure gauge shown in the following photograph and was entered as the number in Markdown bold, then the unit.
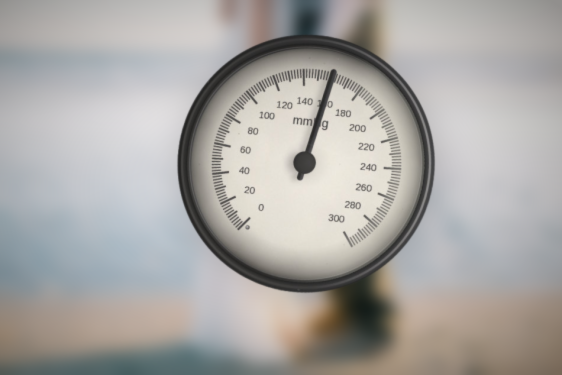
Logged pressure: **160** mmHg
